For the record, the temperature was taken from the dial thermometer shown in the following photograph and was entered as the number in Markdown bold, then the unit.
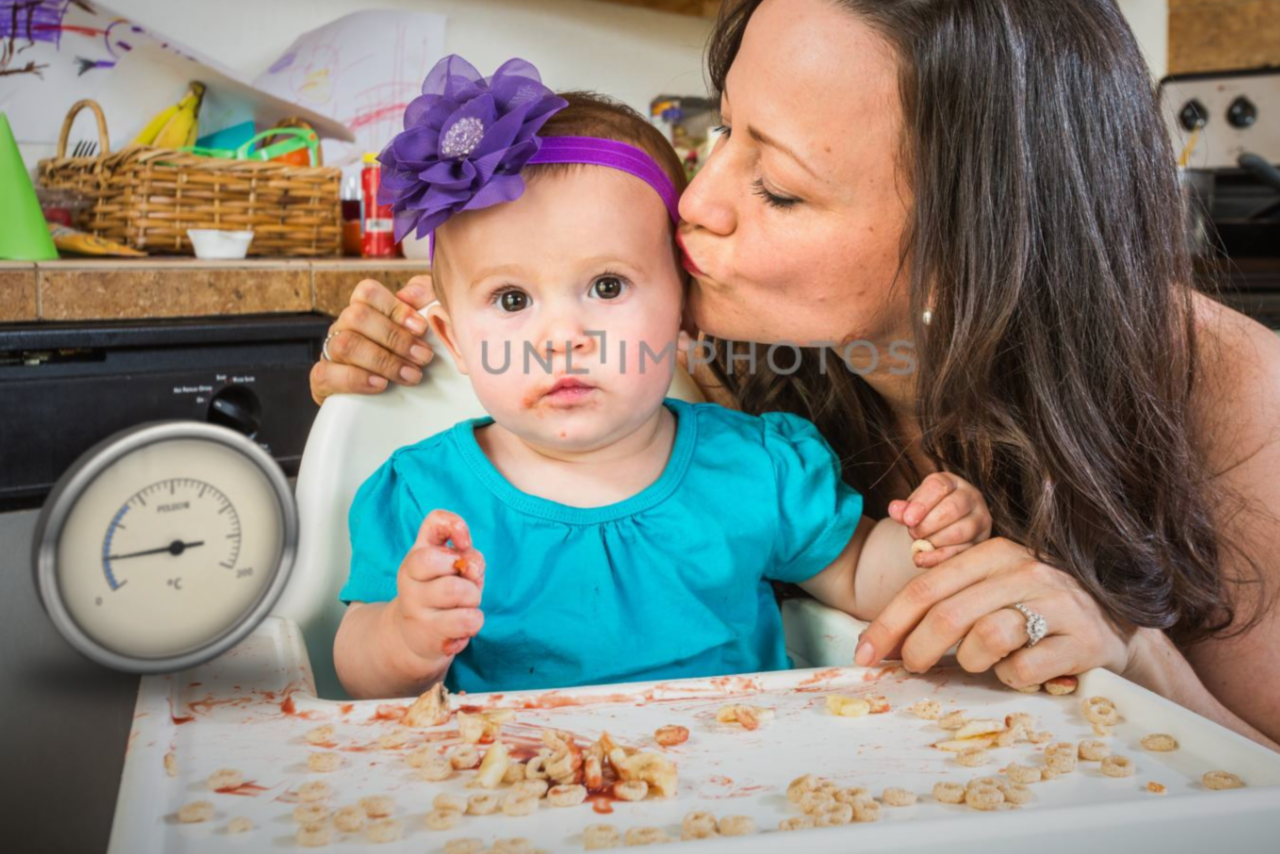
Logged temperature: **25** °C
